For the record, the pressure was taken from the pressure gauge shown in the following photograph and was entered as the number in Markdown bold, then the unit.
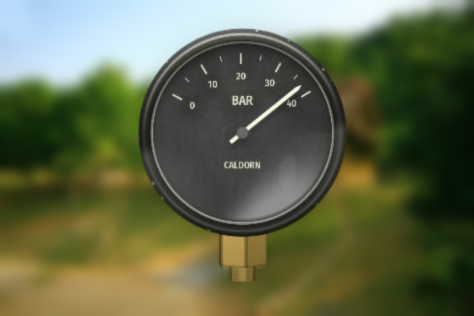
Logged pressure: **37.5** bar
